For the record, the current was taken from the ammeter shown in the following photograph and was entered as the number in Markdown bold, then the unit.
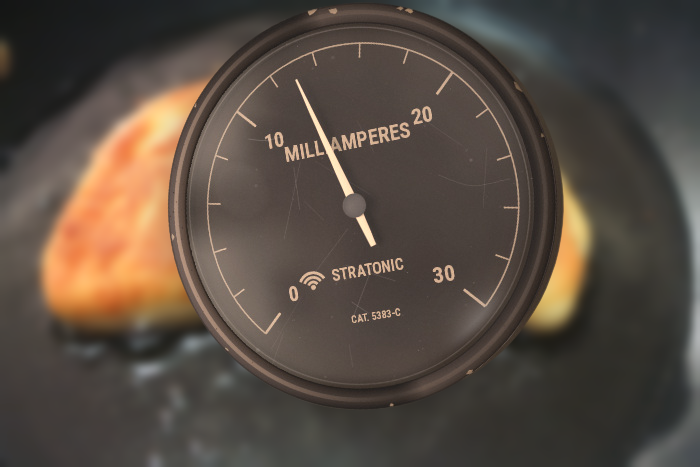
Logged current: **13** mA
